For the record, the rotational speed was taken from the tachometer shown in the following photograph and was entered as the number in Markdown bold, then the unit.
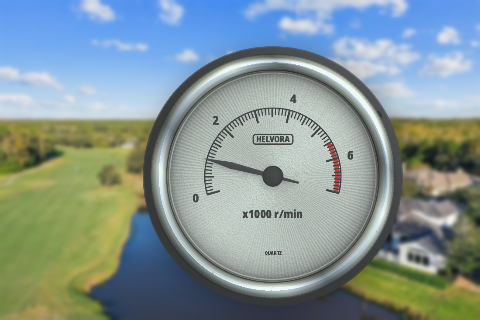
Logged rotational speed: **1000** rpm
